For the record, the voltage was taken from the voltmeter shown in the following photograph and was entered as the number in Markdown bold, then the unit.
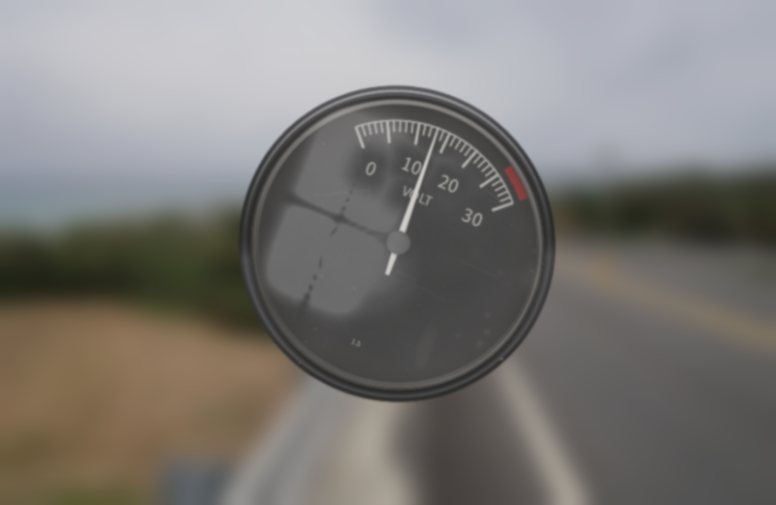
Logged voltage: **13** V
